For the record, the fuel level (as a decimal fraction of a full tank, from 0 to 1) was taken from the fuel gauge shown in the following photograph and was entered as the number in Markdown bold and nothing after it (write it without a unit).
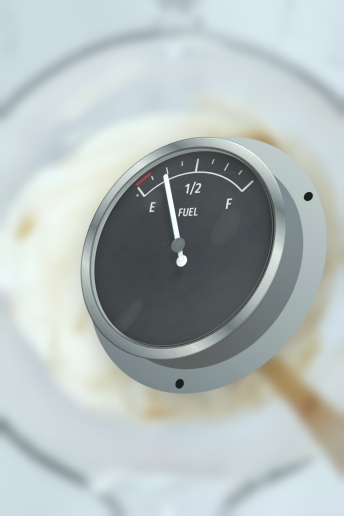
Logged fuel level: **0.25**
